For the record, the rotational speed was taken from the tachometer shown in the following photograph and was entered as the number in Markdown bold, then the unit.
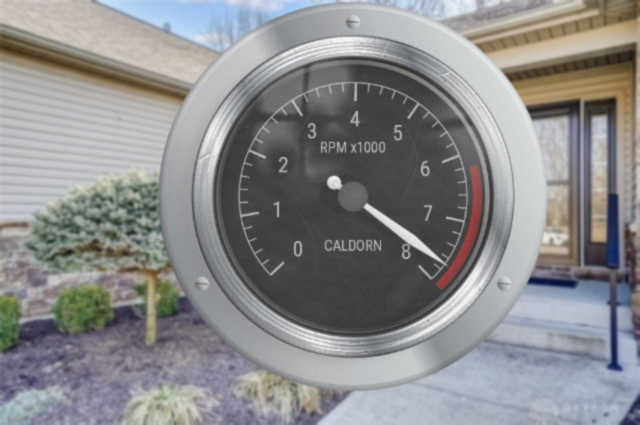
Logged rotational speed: **7700** rpm
